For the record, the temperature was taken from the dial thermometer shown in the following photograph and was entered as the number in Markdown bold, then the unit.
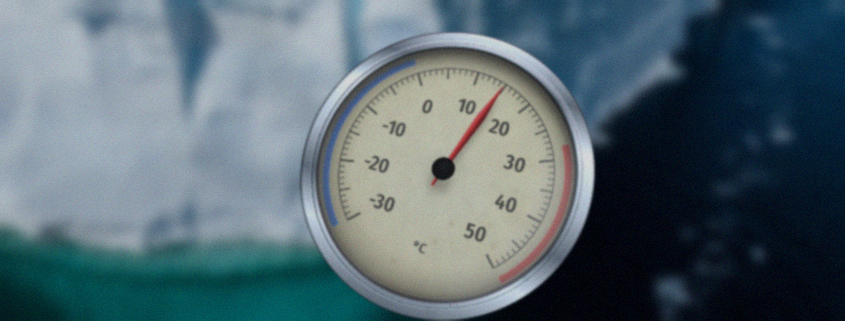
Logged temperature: **15** °C
